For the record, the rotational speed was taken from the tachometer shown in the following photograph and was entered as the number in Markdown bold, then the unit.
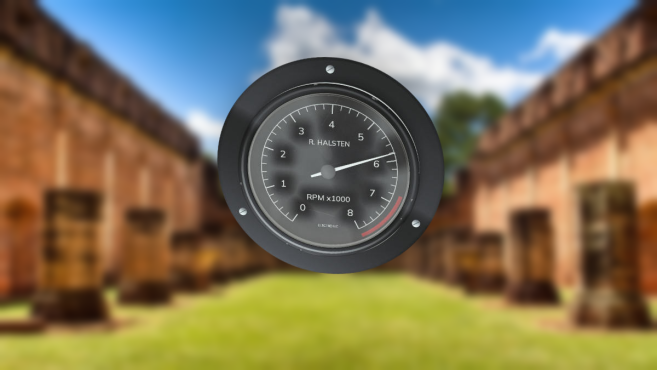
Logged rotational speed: **5800** rpm
